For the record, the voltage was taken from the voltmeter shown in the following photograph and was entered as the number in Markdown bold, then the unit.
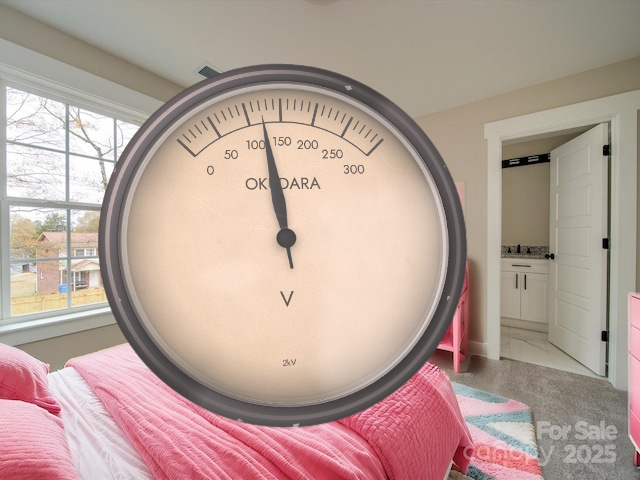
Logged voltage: **120** V
